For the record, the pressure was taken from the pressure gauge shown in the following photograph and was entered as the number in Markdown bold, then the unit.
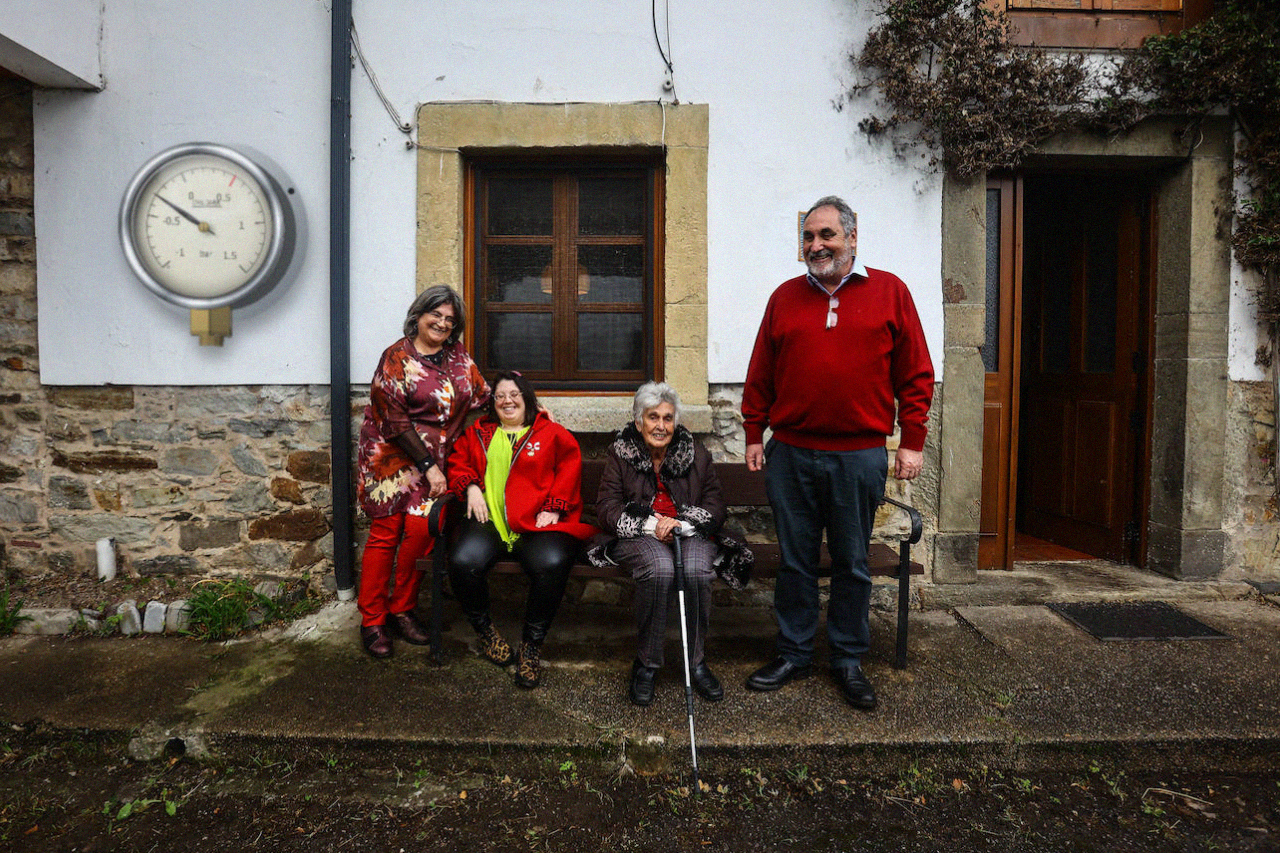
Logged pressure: **-0.3** bar
